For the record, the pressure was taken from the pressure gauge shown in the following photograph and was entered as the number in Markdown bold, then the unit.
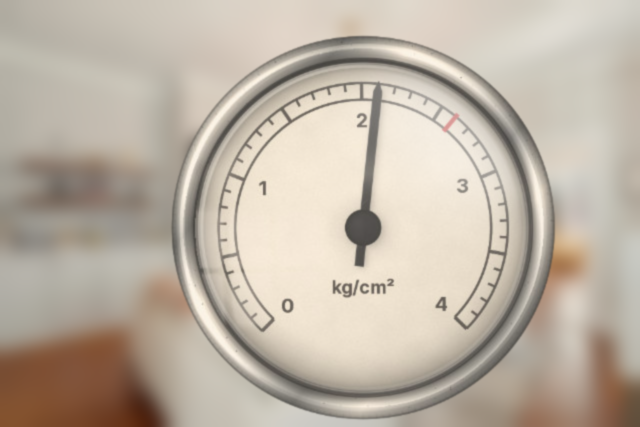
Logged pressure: **2.1** kg/cm²
